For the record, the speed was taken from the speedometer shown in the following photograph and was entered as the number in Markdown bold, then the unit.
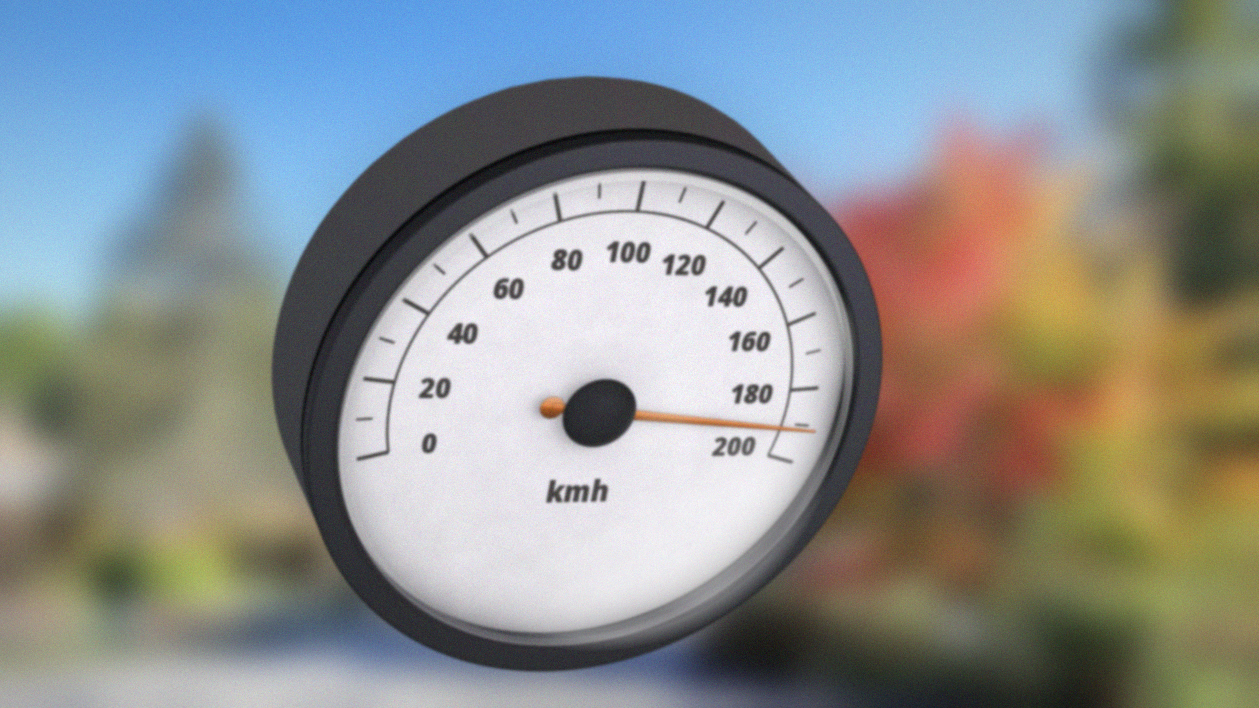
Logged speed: **190** km/h
